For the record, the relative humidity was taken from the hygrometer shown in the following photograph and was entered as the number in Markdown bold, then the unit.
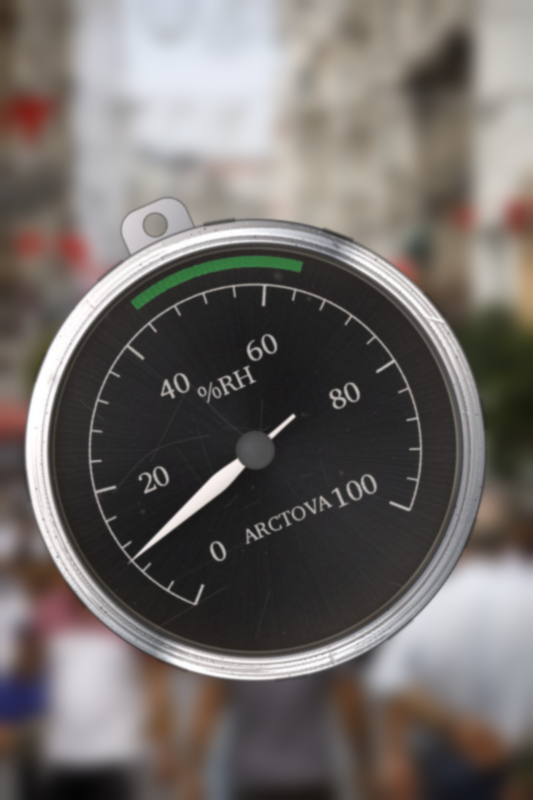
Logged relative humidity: **10** %
